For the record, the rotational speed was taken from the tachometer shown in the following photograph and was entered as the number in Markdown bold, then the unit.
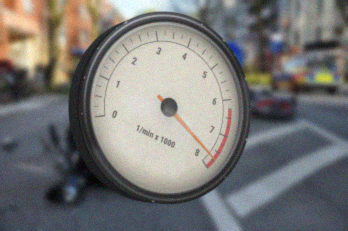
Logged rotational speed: **7750** rpm
